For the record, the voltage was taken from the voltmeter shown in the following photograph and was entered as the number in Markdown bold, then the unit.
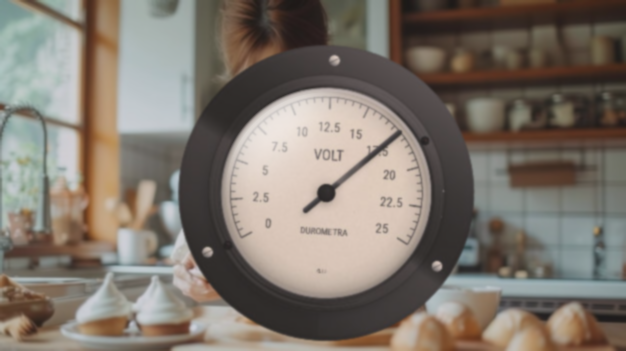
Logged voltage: **17.5** V
